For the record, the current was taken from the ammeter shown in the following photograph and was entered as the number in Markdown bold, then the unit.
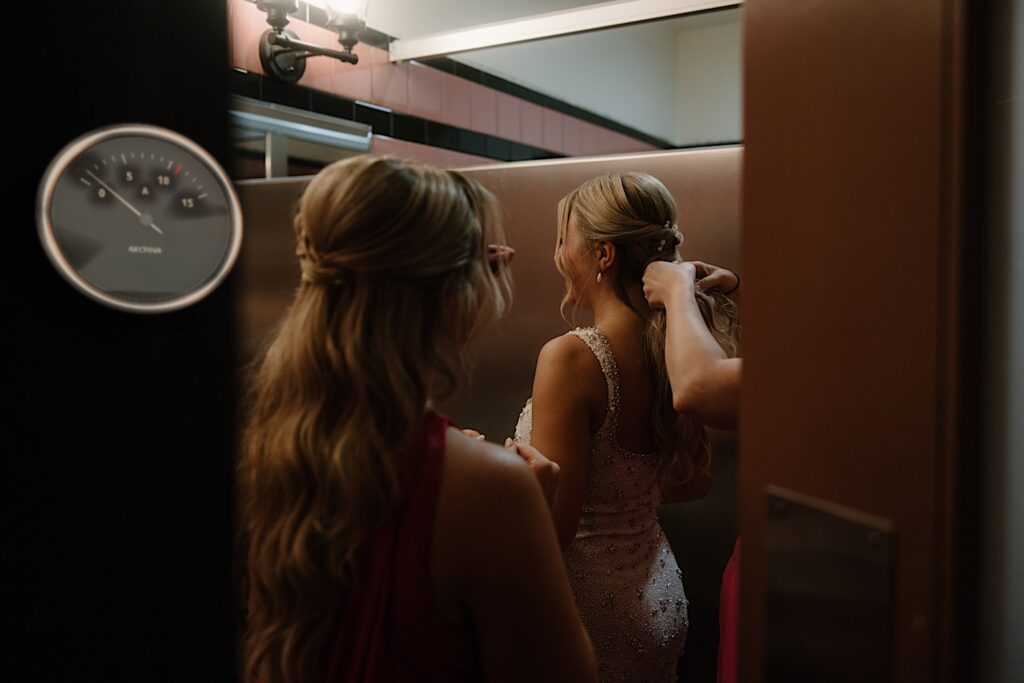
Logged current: **1** A
